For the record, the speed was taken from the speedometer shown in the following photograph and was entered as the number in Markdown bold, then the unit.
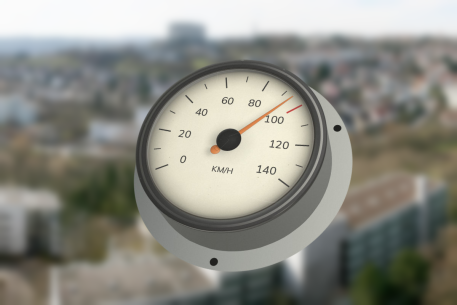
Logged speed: **95** km/h
